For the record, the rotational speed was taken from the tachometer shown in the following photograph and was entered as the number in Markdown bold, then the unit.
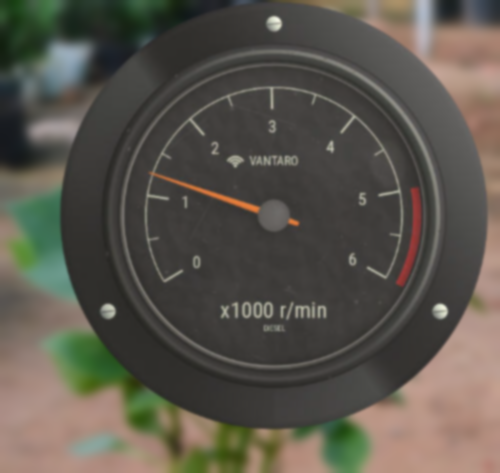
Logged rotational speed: **1250** rpm
